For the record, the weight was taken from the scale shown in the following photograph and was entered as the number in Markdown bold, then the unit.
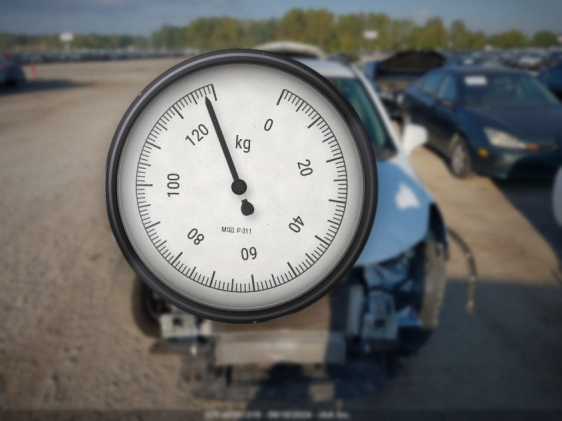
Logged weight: **128** kg
